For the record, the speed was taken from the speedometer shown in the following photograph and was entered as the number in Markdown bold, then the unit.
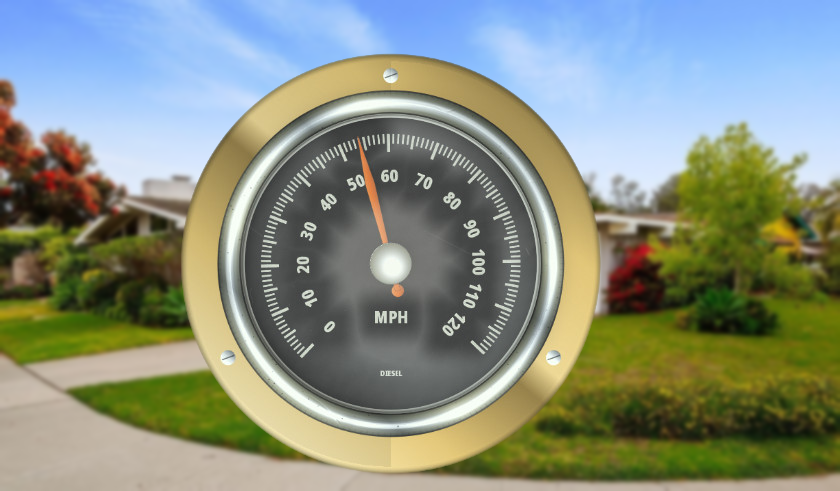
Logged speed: **54** mph
